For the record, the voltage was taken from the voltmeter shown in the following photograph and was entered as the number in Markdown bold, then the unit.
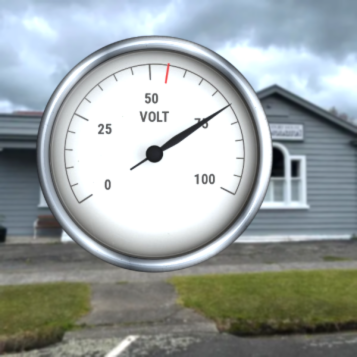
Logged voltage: **75** V
